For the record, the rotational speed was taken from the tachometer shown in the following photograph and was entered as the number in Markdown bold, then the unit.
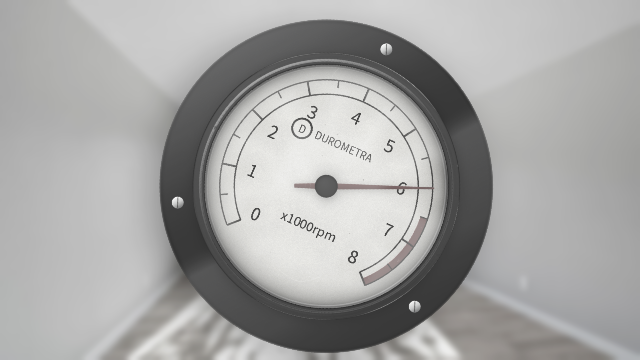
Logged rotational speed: **6000** rpm
